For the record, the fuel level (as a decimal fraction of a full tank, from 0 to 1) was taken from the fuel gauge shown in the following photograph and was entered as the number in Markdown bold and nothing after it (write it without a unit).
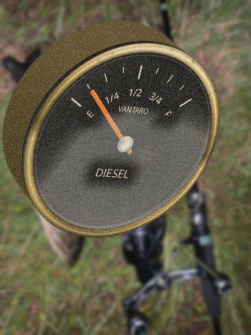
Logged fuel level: **0.125**
